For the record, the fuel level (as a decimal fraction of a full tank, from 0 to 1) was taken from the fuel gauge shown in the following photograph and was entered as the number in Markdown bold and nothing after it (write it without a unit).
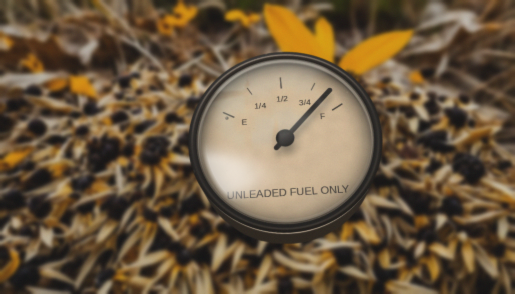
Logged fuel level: **0.875**
